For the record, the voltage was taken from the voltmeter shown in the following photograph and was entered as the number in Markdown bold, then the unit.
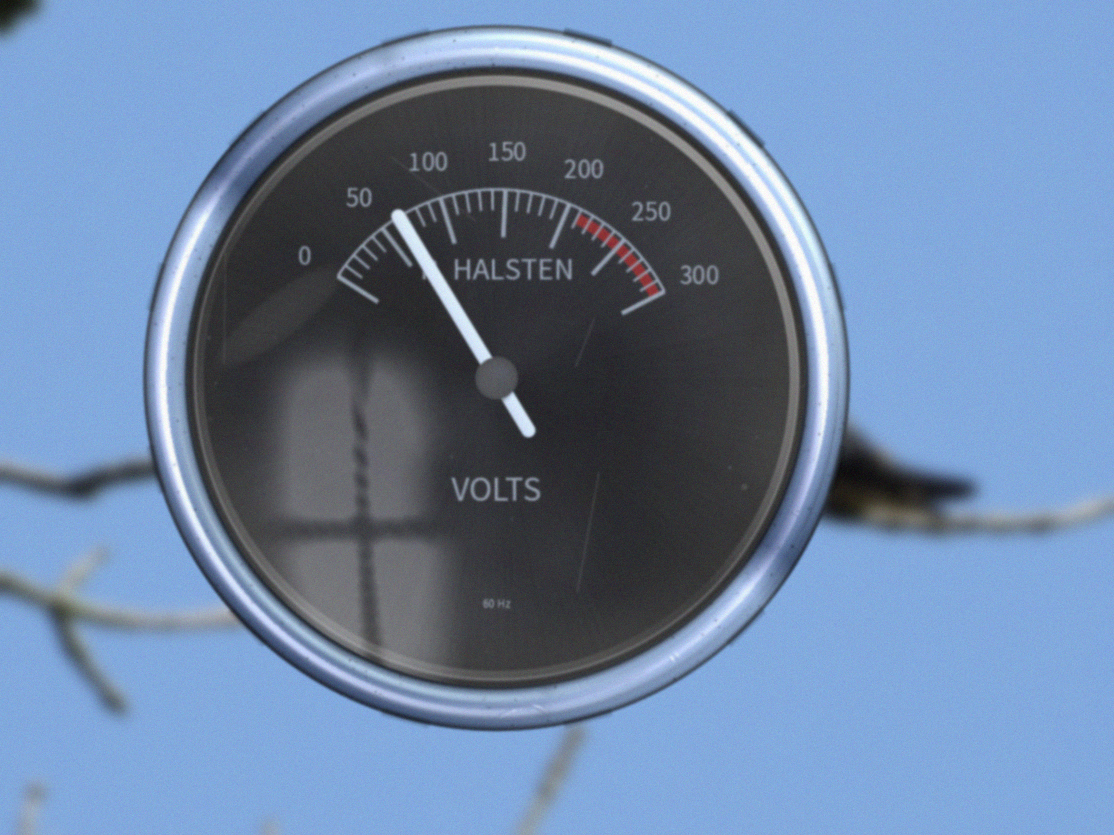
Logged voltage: **65** V
